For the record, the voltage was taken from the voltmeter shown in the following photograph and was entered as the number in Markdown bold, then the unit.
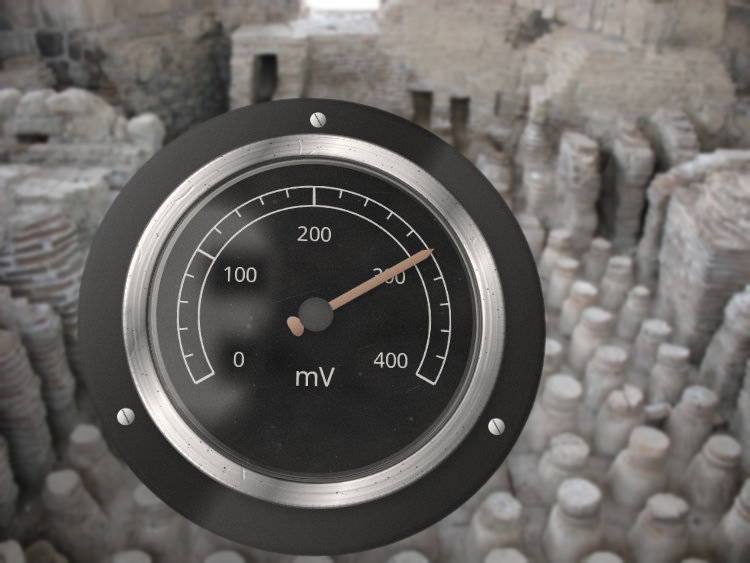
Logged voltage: **300** mV
